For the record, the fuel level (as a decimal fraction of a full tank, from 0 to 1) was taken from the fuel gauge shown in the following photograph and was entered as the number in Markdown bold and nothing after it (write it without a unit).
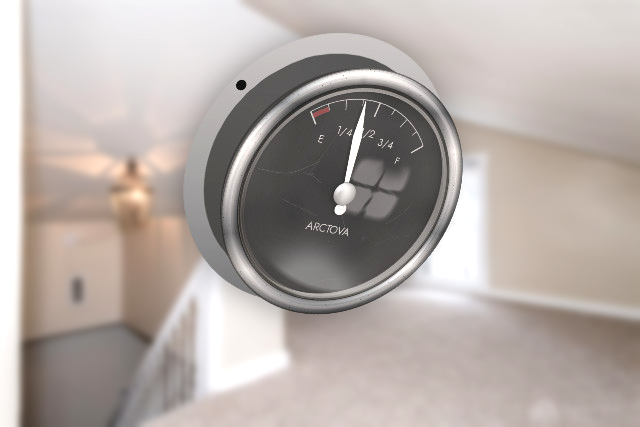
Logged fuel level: **0.375**
